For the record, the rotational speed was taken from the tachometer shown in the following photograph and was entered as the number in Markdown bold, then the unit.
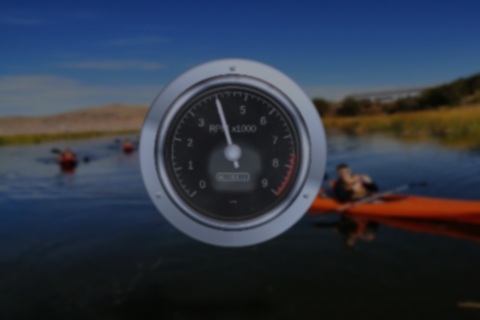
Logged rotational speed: **4000** rpm
